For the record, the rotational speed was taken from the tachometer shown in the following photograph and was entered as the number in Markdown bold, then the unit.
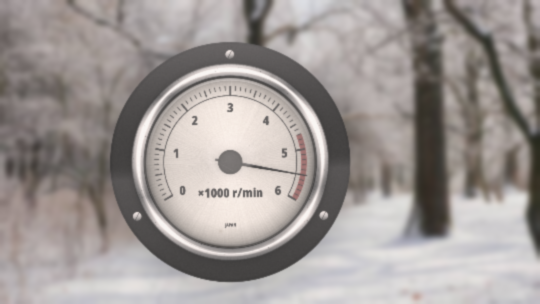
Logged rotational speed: **5500** rpm
